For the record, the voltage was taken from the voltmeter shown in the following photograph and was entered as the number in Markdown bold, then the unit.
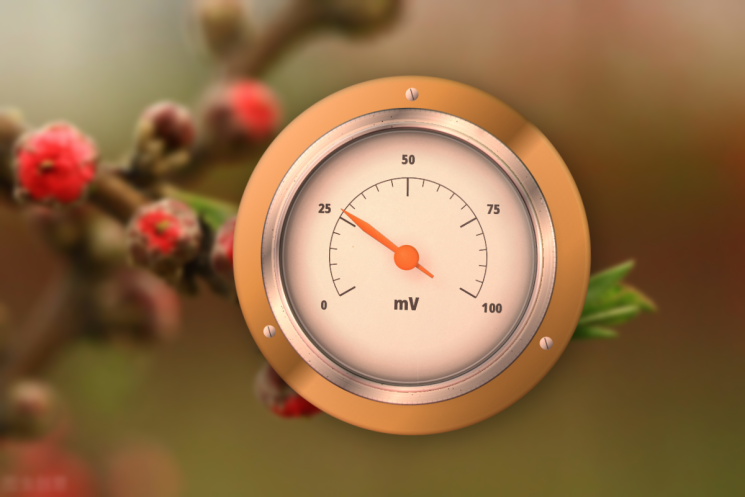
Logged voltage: **27.5** mV
